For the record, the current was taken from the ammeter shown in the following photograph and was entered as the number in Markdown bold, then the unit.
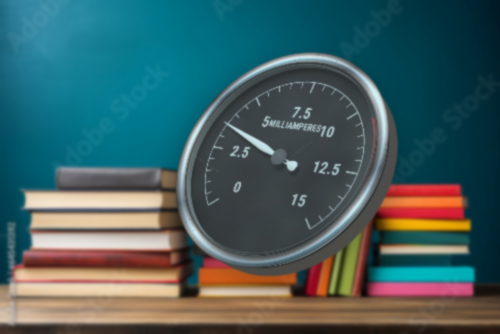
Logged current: **3.5** mA
